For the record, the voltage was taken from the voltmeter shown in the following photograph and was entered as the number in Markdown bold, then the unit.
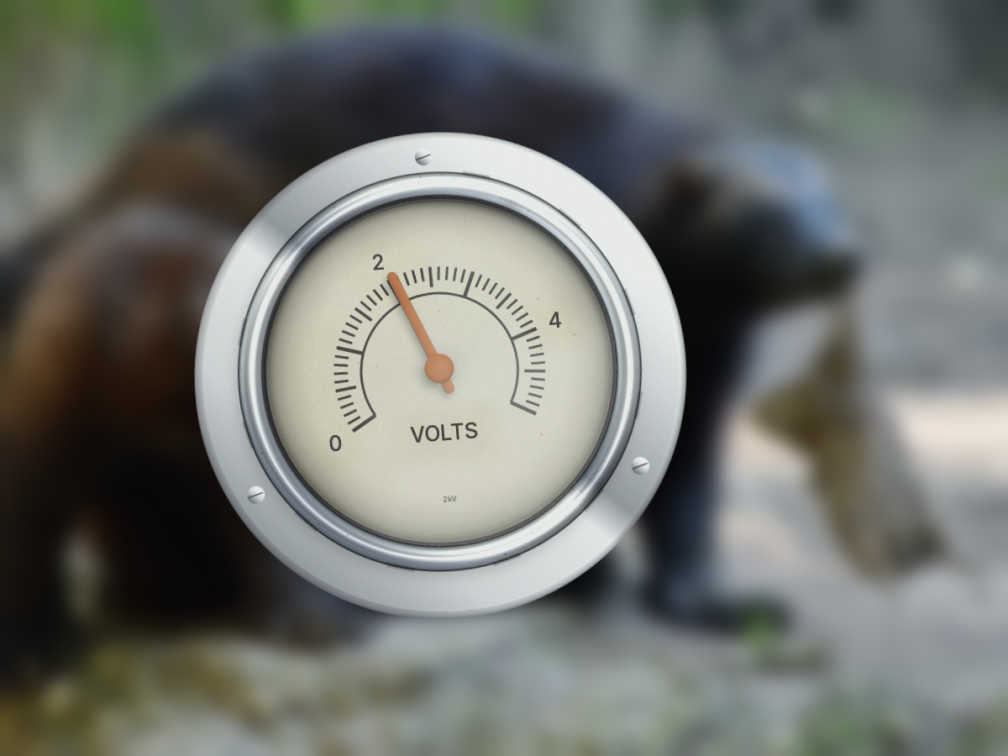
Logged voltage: **2.05** V
